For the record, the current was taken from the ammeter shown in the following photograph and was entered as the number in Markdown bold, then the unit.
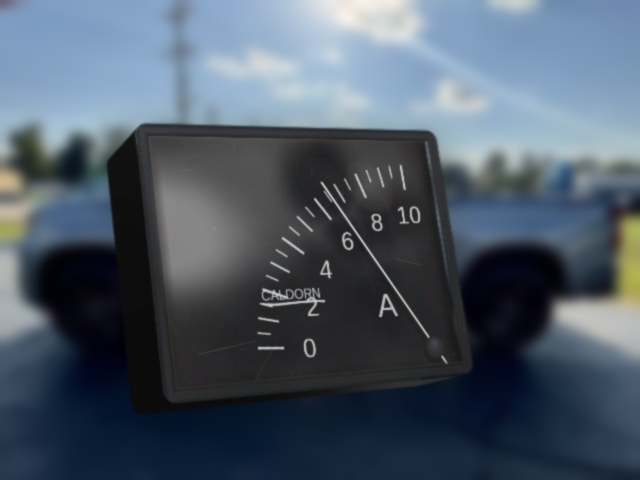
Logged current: **6.5** A
